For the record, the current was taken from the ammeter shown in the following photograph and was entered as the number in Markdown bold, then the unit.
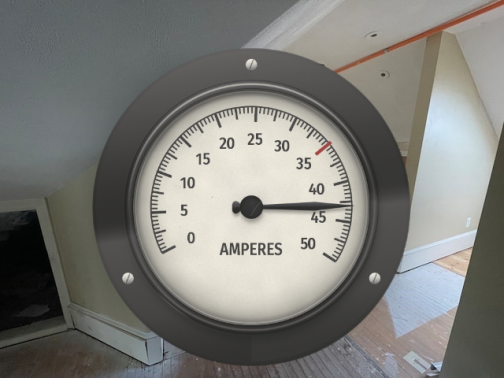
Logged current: **43** A
